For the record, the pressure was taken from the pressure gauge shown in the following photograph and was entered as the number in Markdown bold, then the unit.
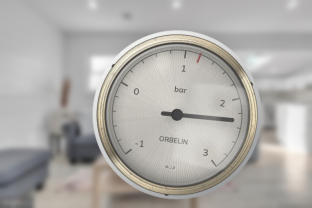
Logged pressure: **2.3** bar
